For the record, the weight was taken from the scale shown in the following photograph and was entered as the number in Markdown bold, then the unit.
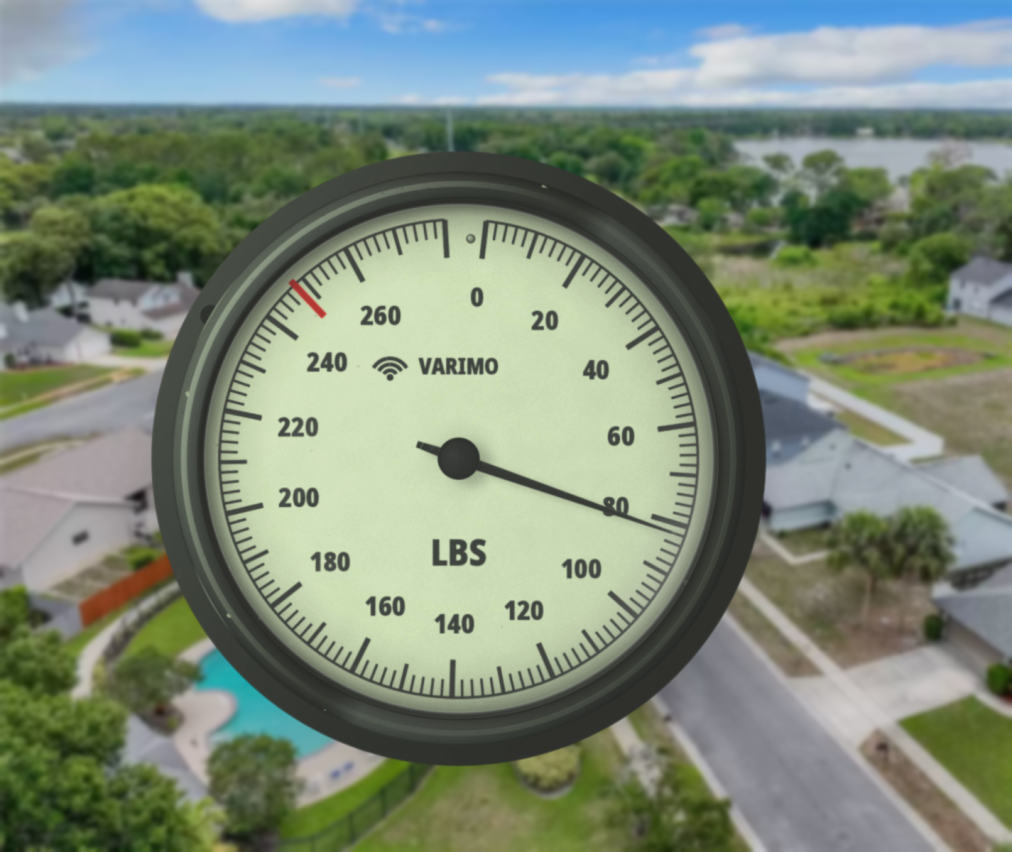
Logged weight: **82** lb
